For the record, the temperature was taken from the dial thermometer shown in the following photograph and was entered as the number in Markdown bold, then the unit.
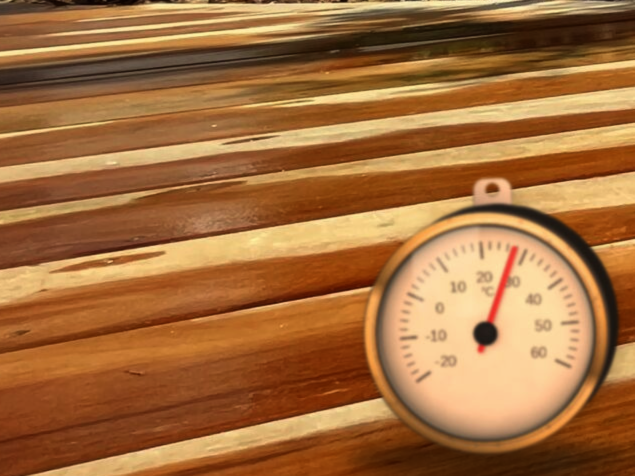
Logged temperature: **28** °C
